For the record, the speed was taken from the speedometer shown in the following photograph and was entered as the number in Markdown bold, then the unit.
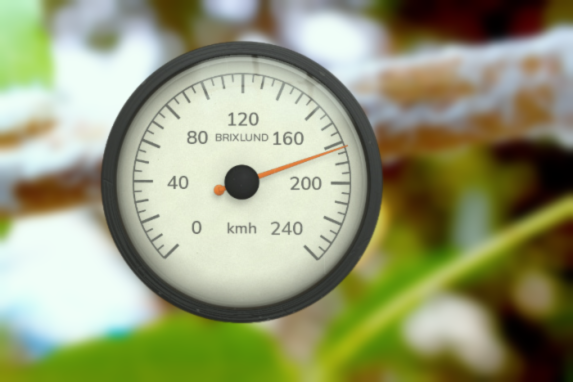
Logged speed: **182.5** km/h
